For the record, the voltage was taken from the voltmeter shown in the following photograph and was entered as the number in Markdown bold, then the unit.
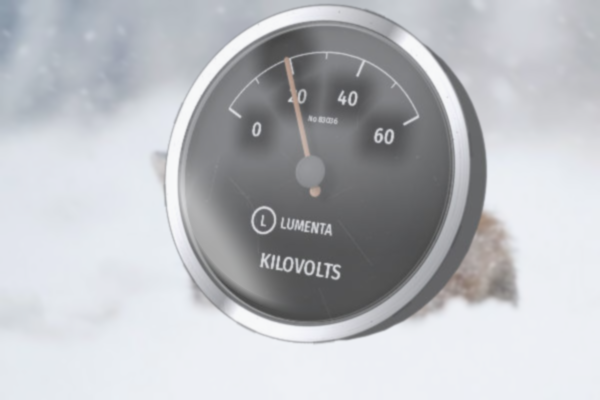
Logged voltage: **20** kV
